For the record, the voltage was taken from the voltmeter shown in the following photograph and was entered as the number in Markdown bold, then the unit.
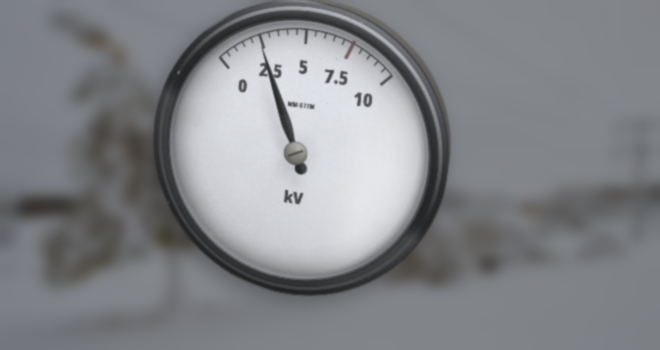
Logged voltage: **2.5** kV
